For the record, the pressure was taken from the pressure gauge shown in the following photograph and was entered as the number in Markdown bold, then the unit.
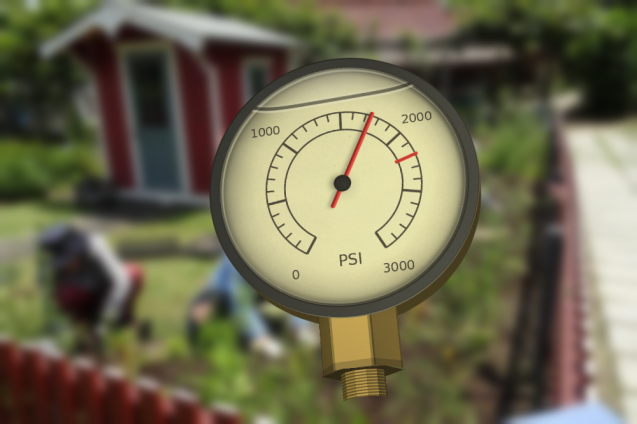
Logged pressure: **1750** psi
